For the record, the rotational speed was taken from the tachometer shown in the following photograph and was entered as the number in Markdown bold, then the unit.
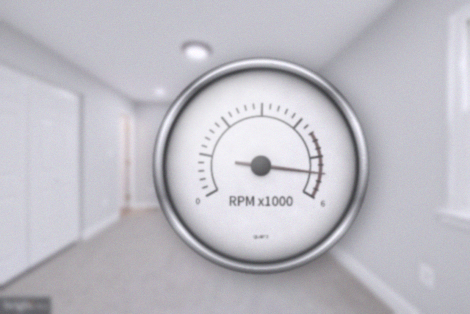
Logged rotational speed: **5400** rpm
